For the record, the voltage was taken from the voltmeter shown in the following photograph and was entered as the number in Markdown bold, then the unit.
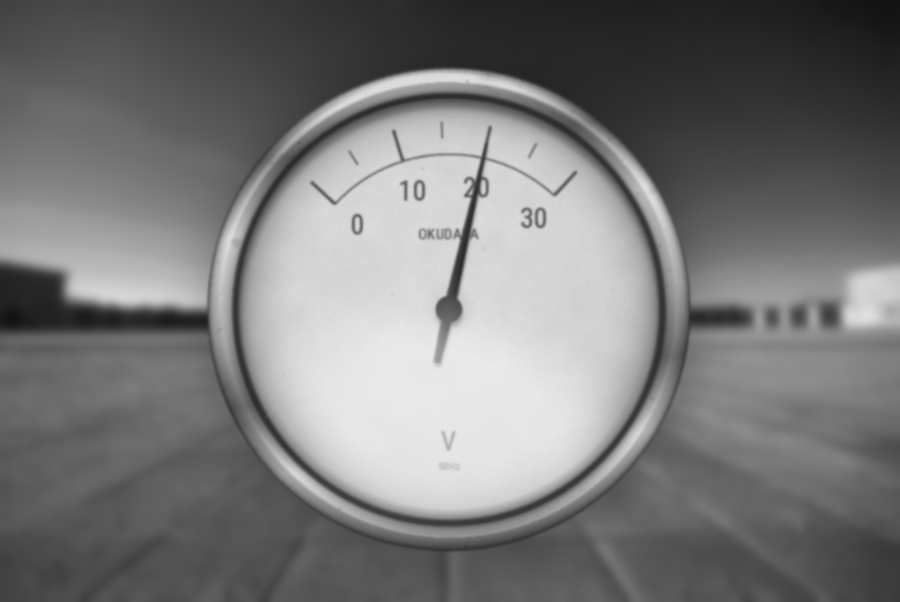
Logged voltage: **20** V
